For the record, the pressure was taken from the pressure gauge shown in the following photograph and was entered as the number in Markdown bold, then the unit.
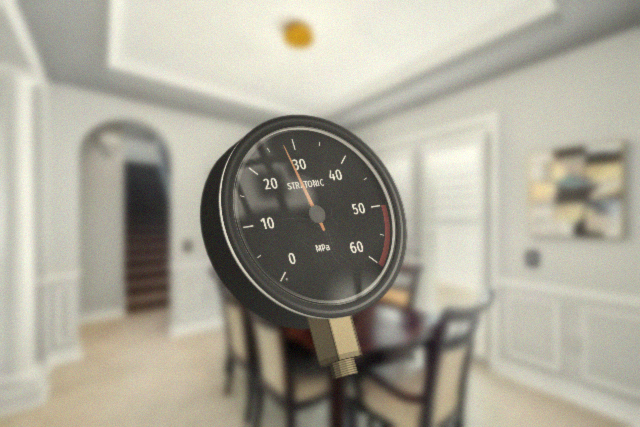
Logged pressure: **27.5** MPa
